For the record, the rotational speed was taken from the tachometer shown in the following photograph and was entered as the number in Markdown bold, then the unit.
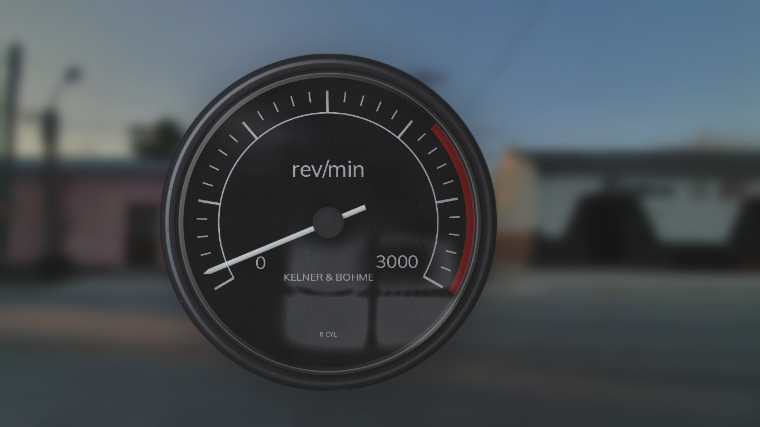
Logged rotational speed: **100** rpm
